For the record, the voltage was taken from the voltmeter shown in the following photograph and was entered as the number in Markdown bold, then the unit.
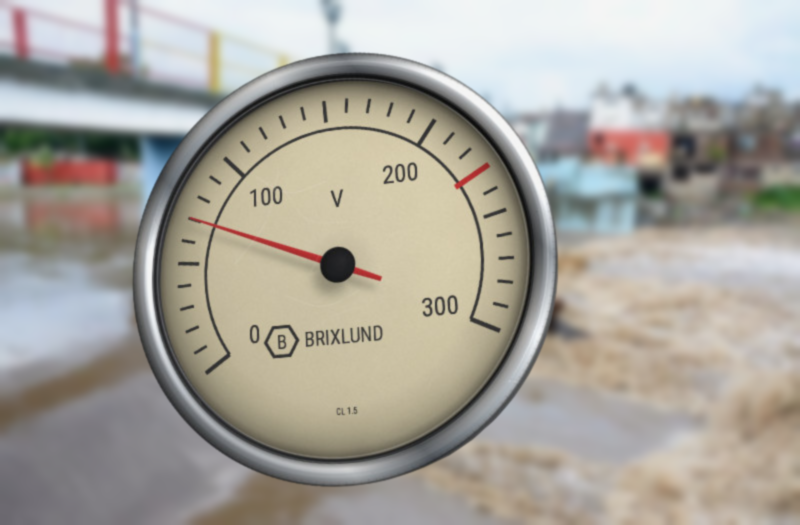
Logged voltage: **70** V
